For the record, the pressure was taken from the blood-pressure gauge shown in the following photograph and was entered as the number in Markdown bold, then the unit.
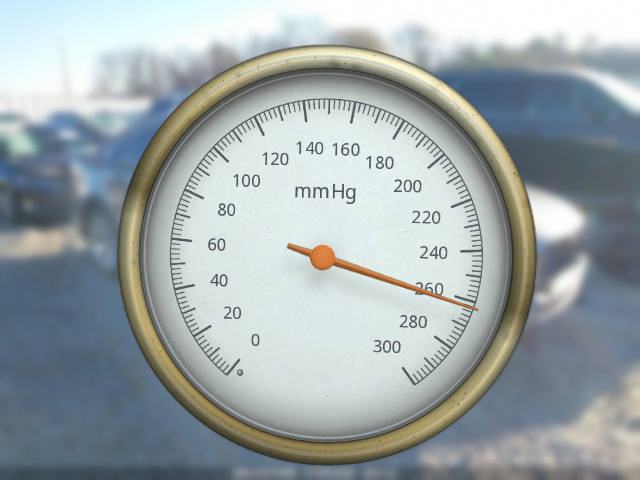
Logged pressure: **262** mmHg
